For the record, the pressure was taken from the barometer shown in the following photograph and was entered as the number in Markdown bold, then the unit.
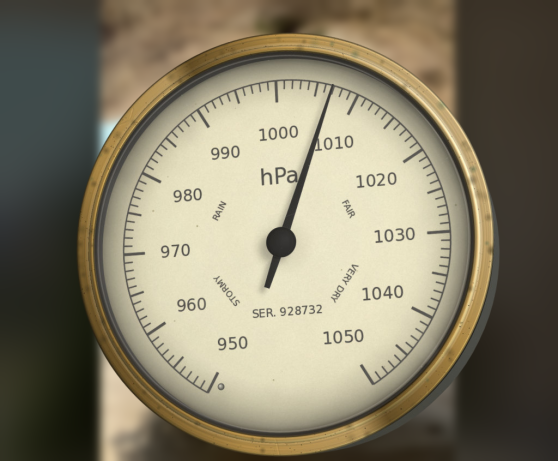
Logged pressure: **1007** hPa
